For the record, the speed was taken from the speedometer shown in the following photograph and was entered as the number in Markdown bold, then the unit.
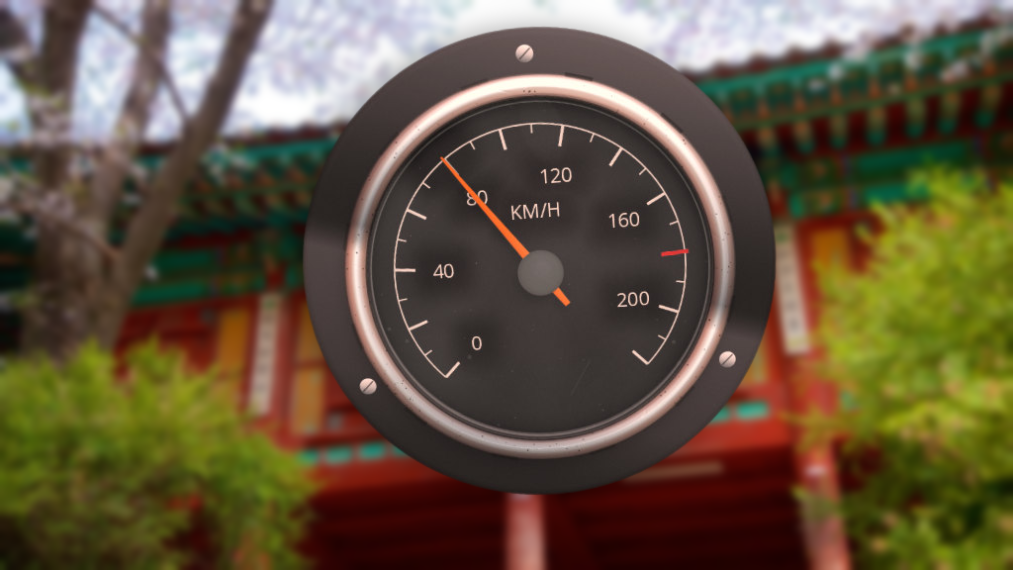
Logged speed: **80** km/h
